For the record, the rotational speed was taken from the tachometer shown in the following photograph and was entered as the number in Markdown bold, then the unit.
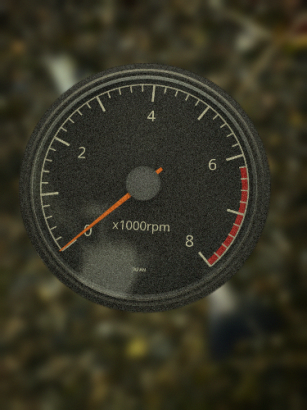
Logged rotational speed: **0** rpm
